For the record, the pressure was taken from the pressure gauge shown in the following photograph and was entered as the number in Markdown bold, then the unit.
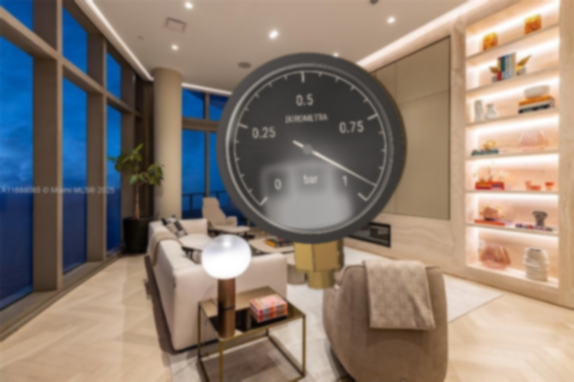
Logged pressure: **0.95** bar
